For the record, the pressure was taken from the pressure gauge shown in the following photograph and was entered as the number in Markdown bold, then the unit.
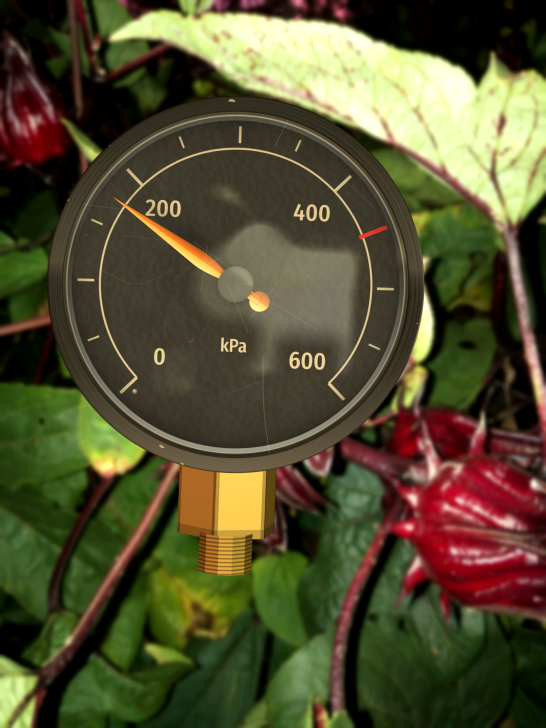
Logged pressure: **175** kPa
